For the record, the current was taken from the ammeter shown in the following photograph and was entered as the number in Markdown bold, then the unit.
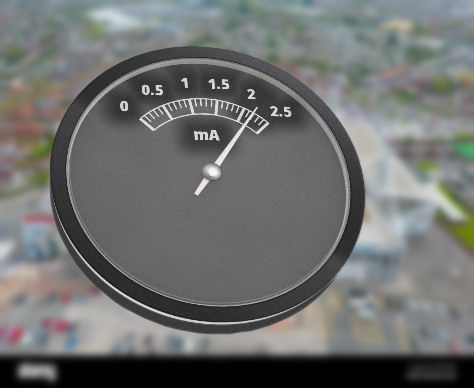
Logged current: **2.2** mA
